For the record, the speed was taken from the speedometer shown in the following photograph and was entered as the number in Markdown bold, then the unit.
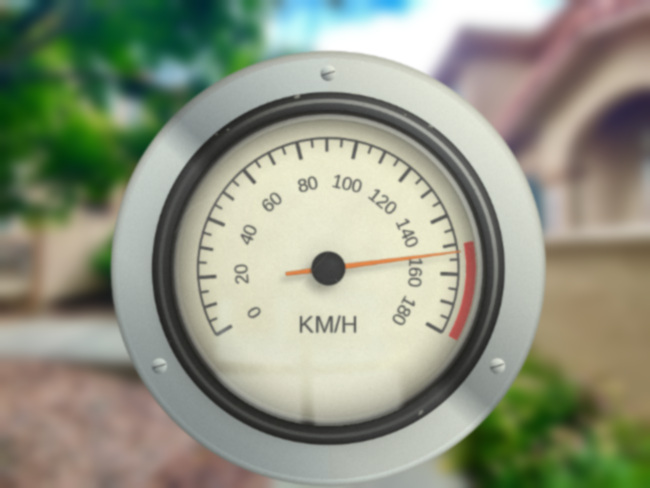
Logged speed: **152.5** km/h
